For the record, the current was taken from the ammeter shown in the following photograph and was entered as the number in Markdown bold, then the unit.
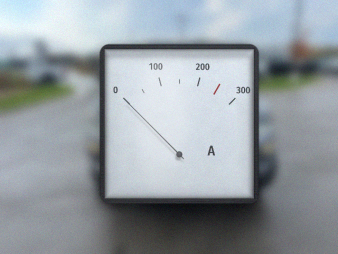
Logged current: **0** A
